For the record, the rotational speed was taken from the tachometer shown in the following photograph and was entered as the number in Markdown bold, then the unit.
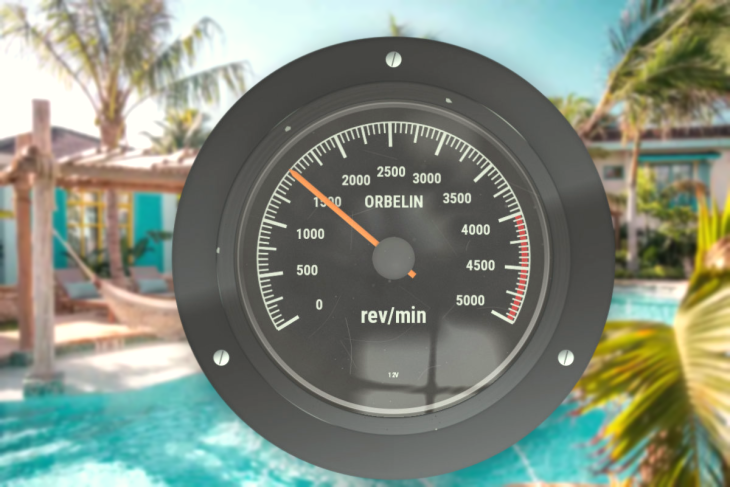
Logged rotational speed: **1500** rpm
